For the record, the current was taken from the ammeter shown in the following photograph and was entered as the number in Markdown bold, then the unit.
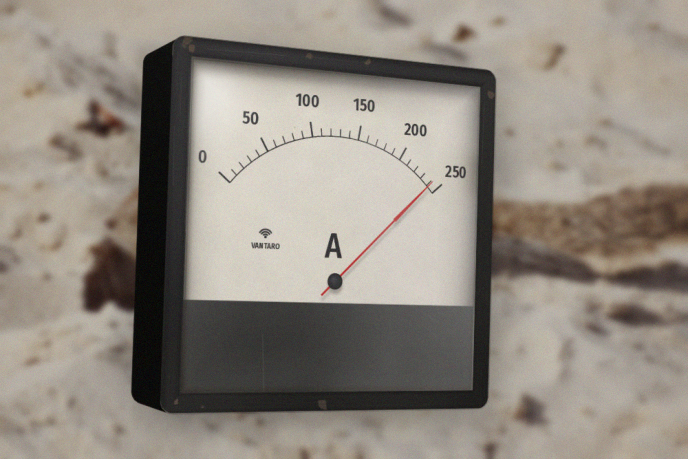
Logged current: **240** A
